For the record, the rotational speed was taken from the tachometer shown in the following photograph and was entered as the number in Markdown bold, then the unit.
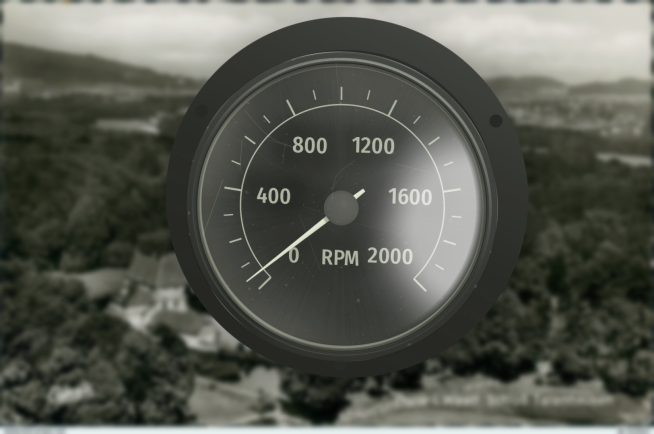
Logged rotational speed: **50** rpm
